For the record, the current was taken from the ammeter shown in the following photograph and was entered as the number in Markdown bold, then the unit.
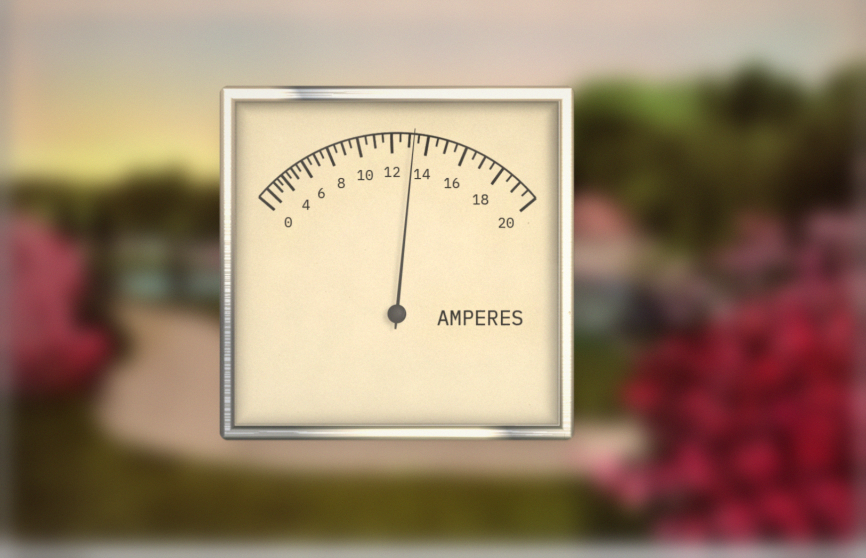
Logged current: **13.25** A
